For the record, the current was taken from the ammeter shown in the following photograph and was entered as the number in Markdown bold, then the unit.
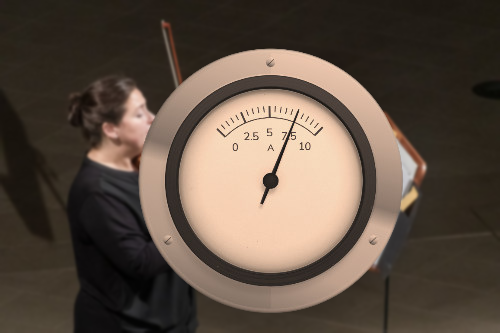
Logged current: **7.5** A
